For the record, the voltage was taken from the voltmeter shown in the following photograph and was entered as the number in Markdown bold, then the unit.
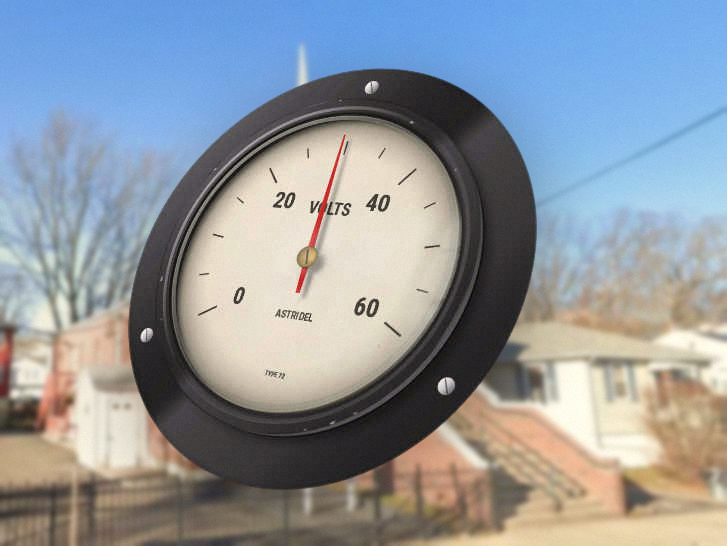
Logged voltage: **30** V
